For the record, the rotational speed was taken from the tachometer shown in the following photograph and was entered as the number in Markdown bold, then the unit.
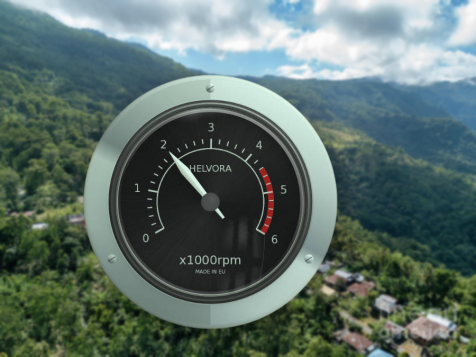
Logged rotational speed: **2000** rpm
